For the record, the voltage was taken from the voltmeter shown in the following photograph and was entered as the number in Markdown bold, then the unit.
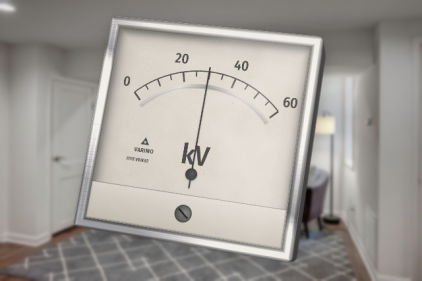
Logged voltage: **30** kV
